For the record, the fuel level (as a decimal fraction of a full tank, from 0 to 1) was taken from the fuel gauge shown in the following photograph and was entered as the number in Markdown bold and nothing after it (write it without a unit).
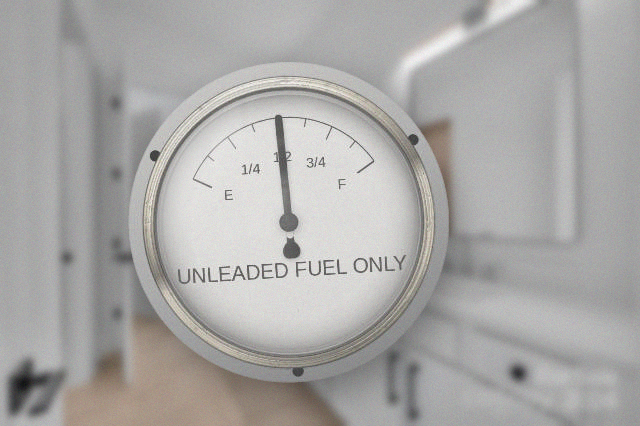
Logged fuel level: **0.5**
